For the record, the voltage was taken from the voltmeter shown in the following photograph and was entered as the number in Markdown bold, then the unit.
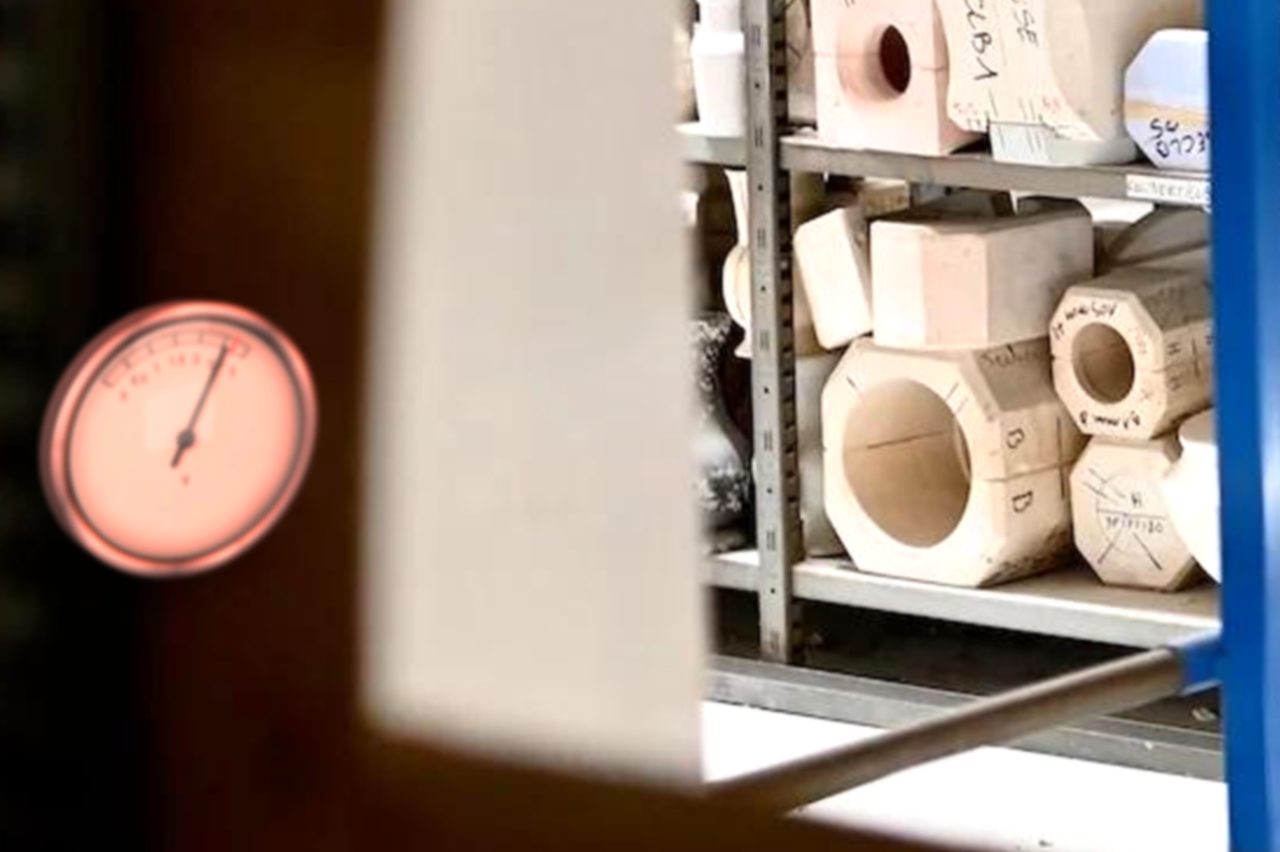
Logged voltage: **2.5** V
